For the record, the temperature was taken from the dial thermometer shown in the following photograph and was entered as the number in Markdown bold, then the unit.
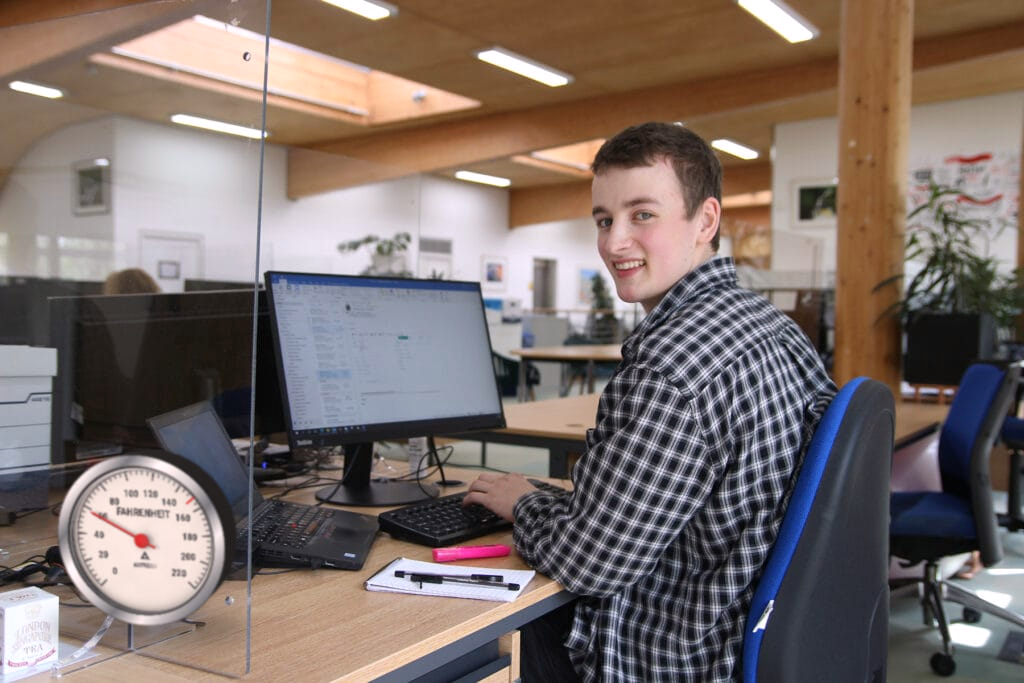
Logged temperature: **60** °F
